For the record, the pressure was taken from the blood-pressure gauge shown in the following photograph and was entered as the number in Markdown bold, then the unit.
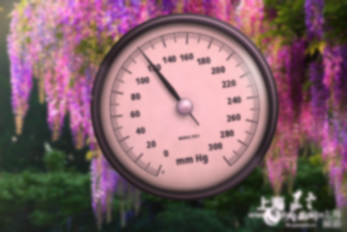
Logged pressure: **120** mmHg
